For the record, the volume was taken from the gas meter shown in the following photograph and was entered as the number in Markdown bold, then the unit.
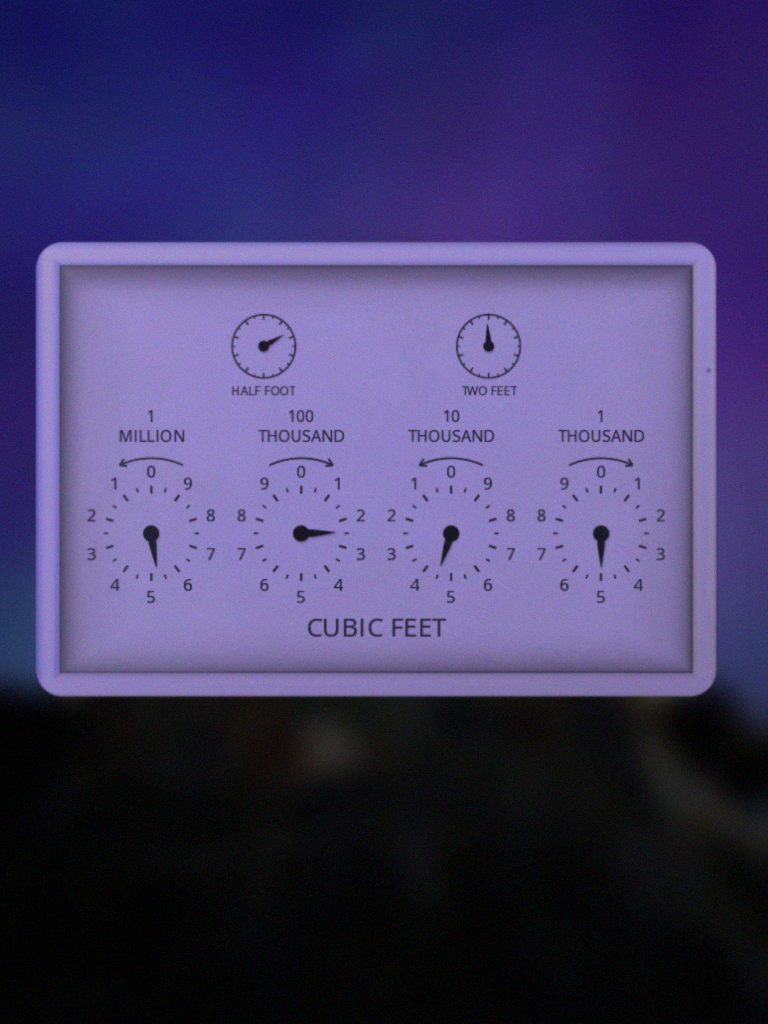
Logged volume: **524500** ft³
